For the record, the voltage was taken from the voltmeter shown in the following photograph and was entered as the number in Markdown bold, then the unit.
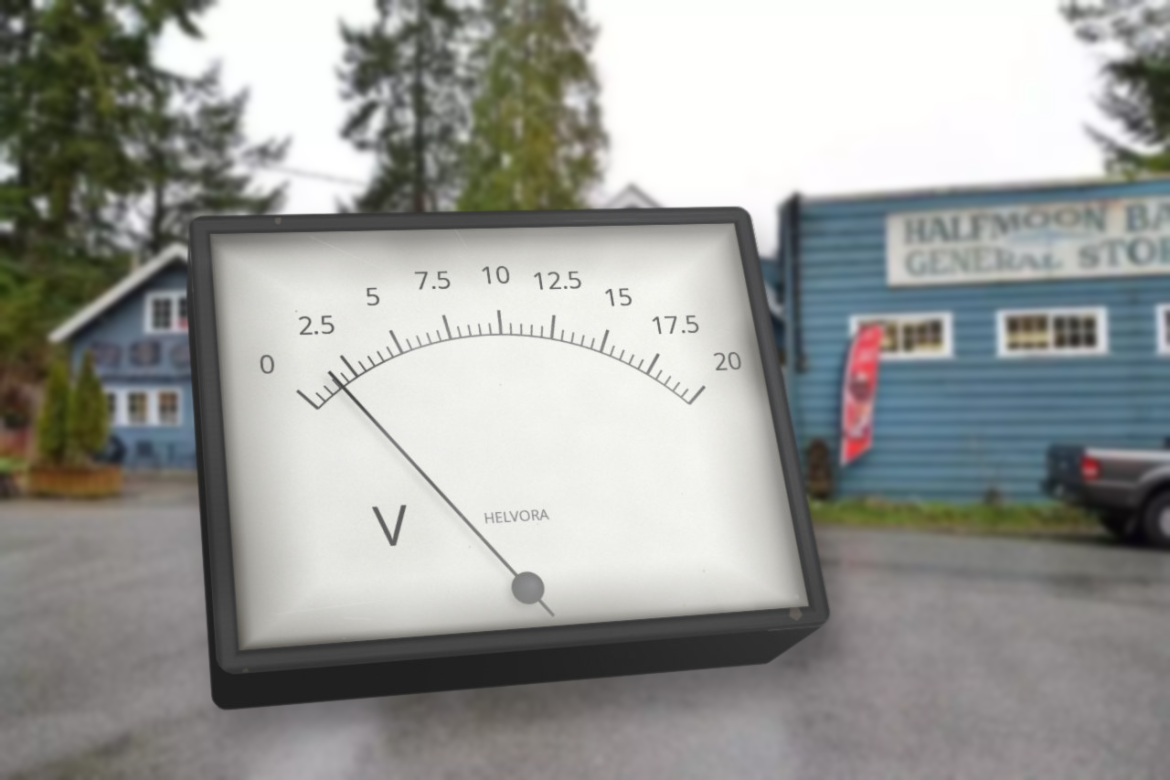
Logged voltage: **1.5** V
